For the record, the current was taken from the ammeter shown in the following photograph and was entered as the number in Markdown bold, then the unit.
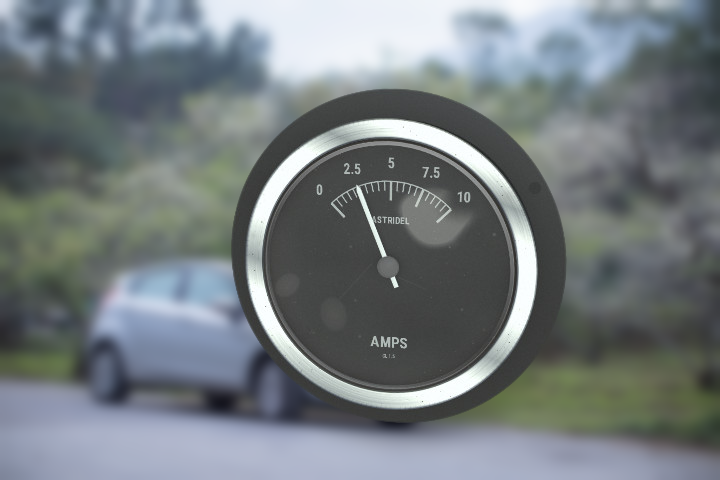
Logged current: **2.5** A
